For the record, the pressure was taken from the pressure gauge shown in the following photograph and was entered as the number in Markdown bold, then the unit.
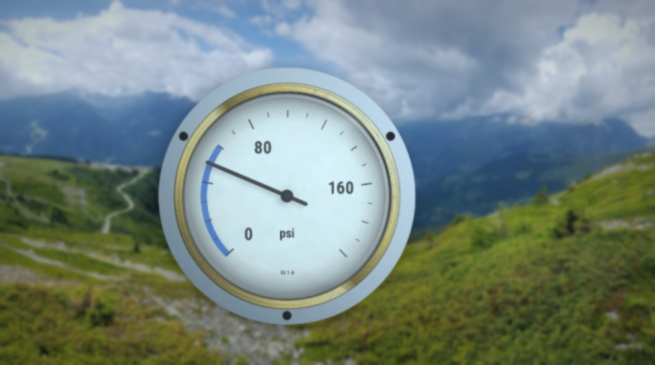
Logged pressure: **50** psi
